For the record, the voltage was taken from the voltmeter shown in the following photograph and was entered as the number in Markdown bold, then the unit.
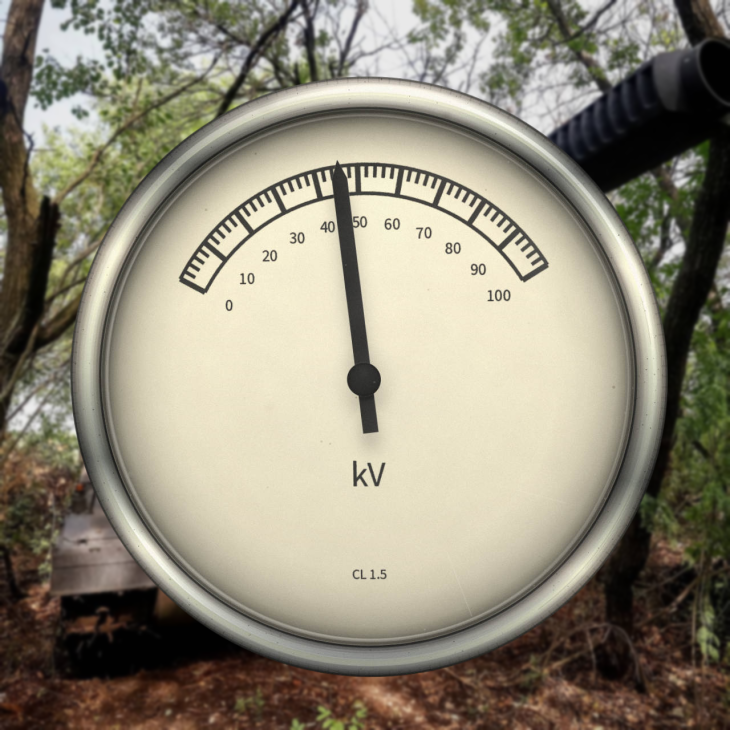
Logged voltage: **46** kV
